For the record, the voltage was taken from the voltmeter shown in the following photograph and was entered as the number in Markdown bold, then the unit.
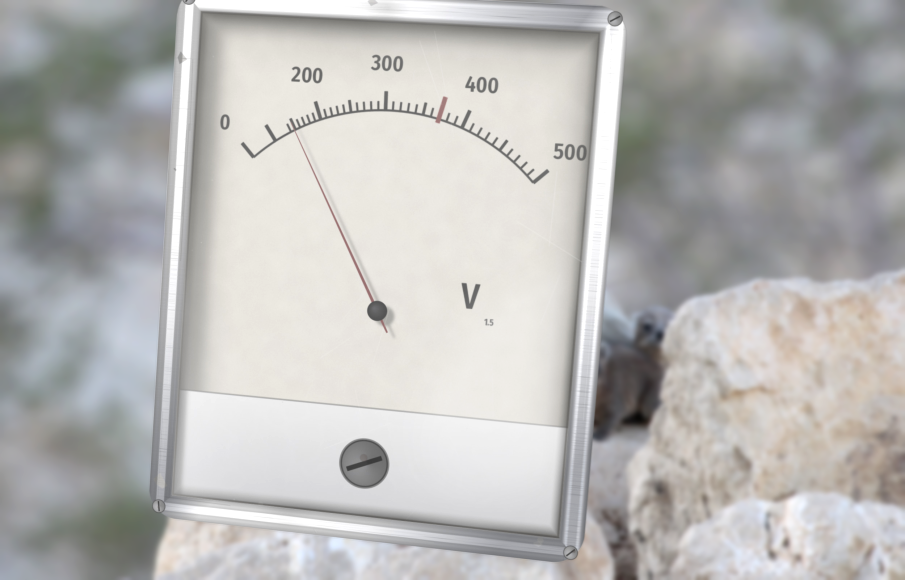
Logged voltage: **150** V
